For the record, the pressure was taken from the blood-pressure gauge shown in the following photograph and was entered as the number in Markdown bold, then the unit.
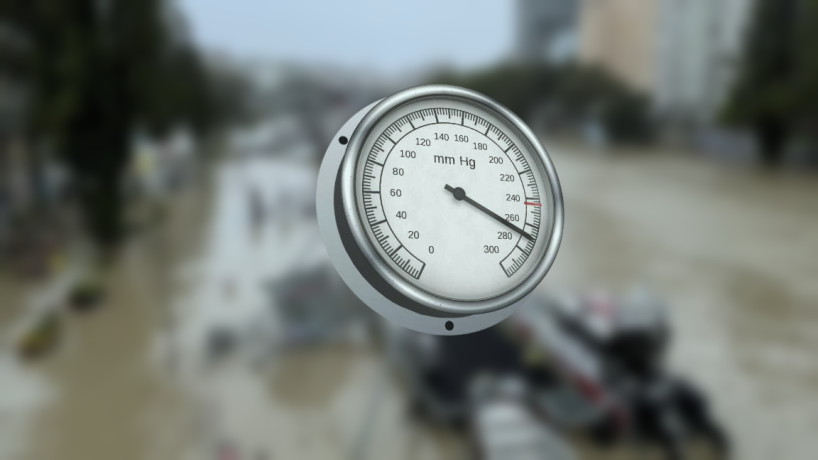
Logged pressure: **270** mmHg
